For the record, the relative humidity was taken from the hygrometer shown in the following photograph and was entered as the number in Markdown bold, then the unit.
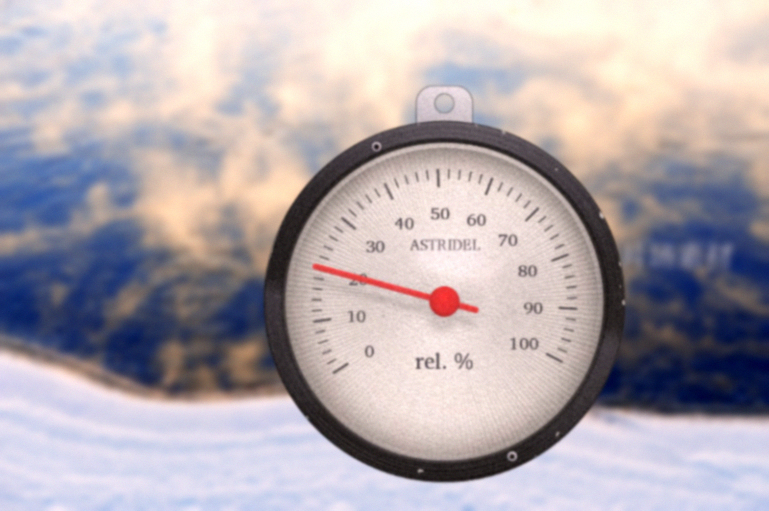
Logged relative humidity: **20** %
